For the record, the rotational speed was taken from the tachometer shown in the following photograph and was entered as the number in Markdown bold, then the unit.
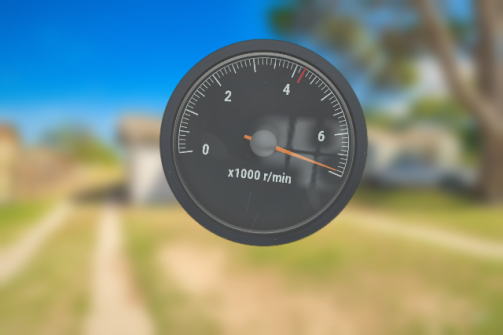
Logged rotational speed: **6900** rpm
